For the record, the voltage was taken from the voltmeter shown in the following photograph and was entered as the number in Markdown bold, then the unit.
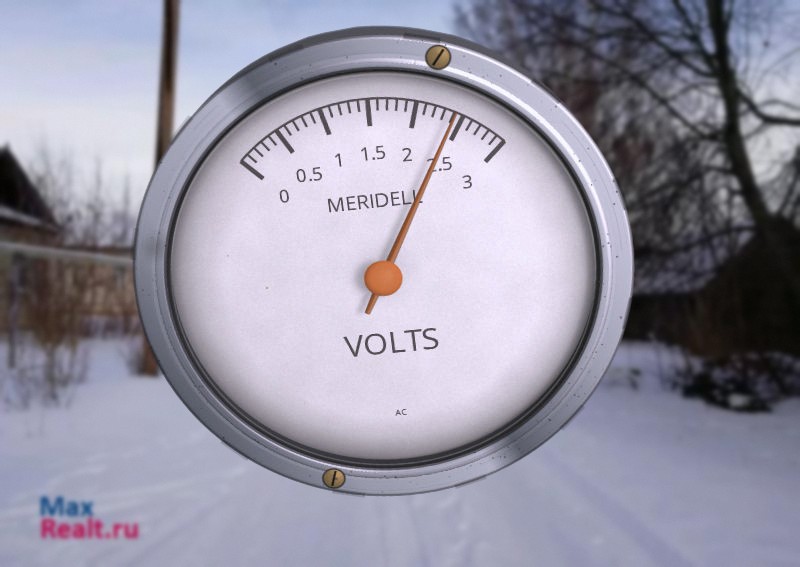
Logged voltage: **2.4** V
